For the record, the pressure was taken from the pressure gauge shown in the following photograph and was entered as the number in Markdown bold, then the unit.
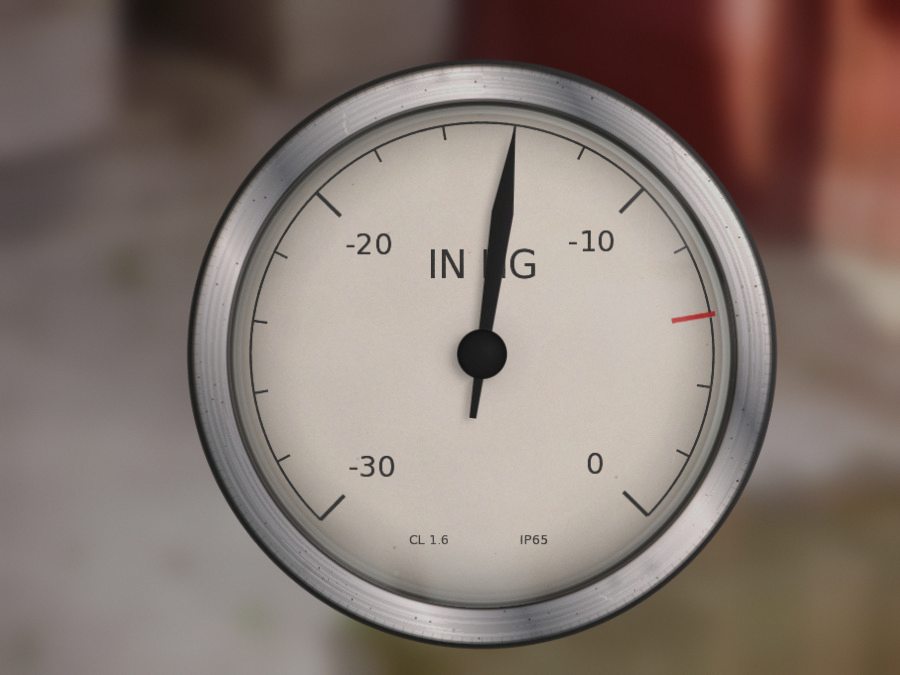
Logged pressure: **-14** inHg
